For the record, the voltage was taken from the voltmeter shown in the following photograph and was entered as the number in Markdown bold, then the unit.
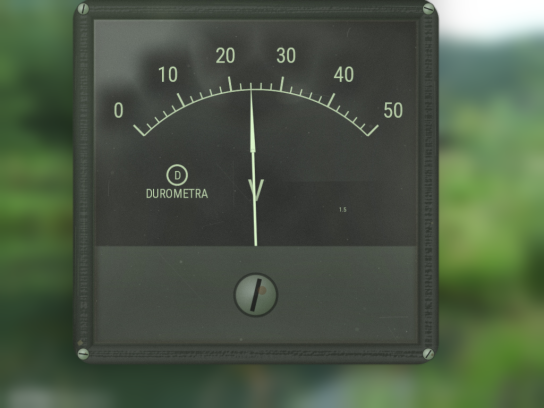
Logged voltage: **24** V
